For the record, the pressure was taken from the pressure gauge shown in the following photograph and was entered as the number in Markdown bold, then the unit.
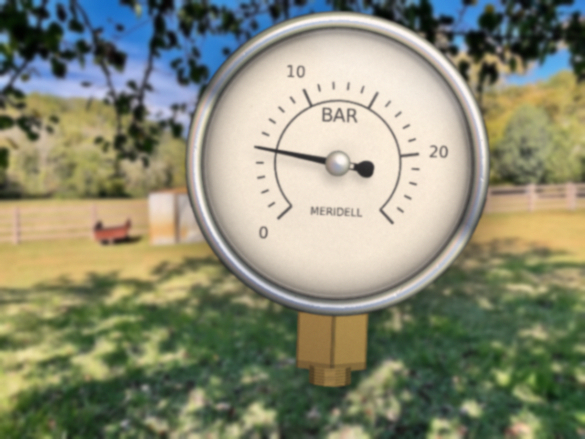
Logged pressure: **5** bar
